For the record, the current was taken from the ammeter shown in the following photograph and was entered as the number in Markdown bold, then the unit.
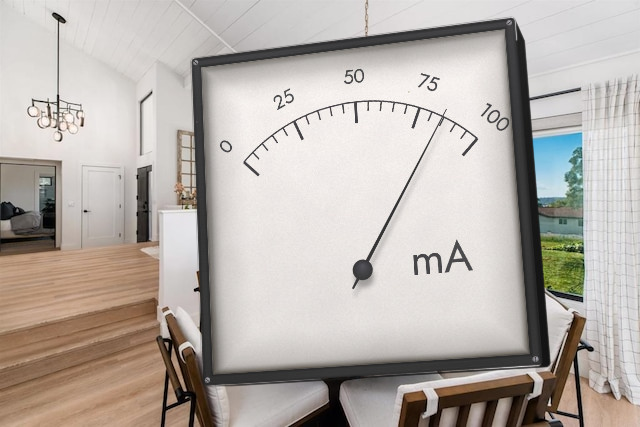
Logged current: **85** mA
